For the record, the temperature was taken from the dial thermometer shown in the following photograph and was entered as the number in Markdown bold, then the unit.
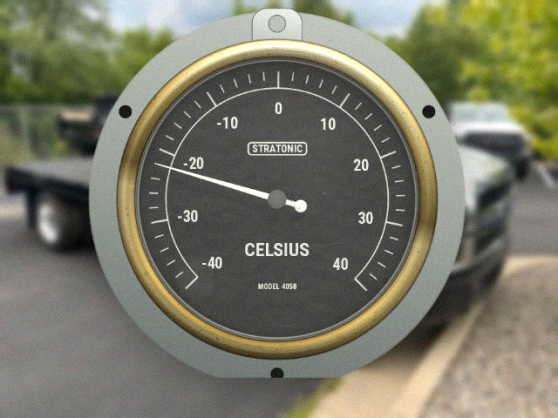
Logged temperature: **-22** °C
